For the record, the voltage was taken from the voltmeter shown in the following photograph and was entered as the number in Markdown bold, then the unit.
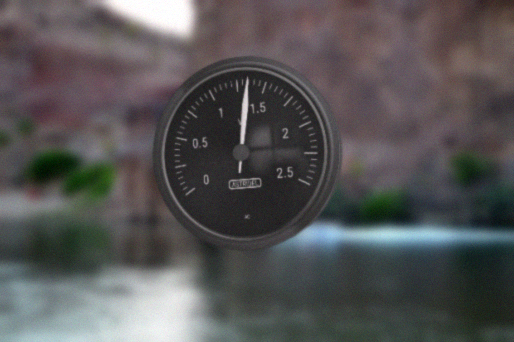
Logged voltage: **1.35** V
